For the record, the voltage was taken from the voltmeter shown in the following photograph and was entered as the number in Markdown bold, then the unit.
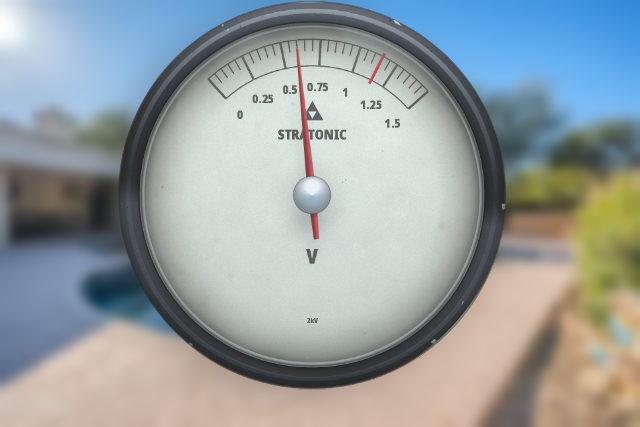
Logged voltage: **0.6** V
